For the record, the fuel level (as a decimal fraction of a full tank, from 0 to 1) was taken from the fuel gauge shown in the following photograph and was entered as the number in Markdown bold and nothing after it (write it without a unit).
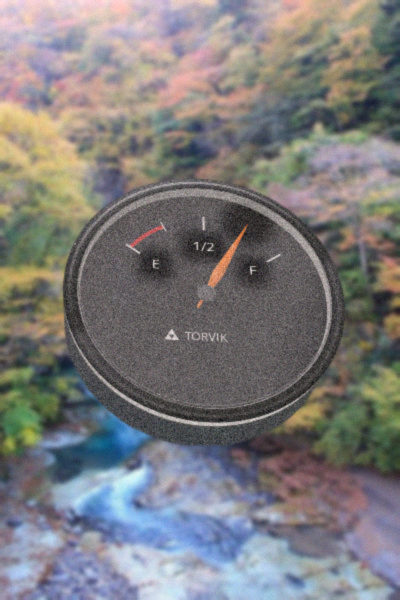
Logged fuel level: **0.75**
